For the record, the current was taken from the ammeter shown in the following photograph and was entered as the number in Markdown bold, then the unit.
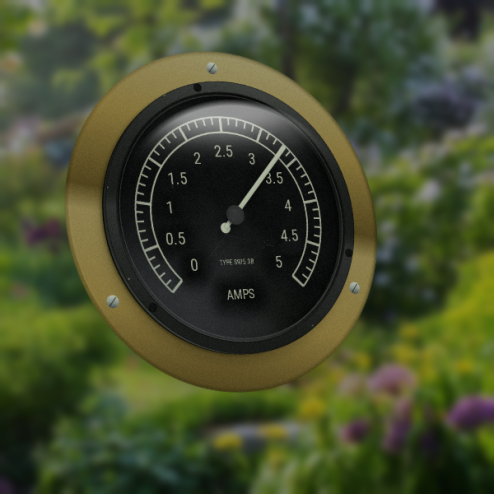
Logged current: **3.3** A
